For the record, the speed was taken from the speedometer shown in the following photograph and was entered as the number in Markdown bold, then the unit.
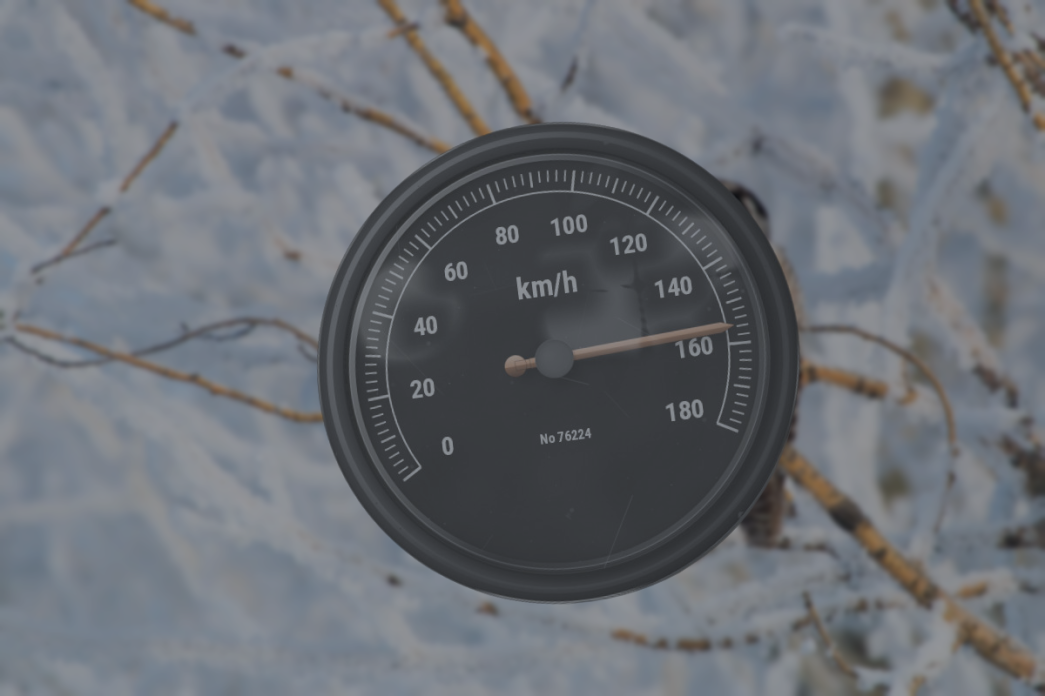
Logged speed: **156** km/h
